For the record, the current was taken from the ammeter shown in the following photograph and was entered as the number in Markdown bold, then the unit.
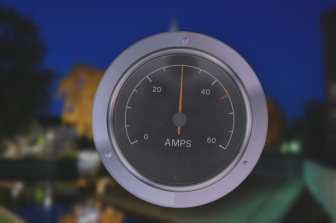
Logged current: **30** A
